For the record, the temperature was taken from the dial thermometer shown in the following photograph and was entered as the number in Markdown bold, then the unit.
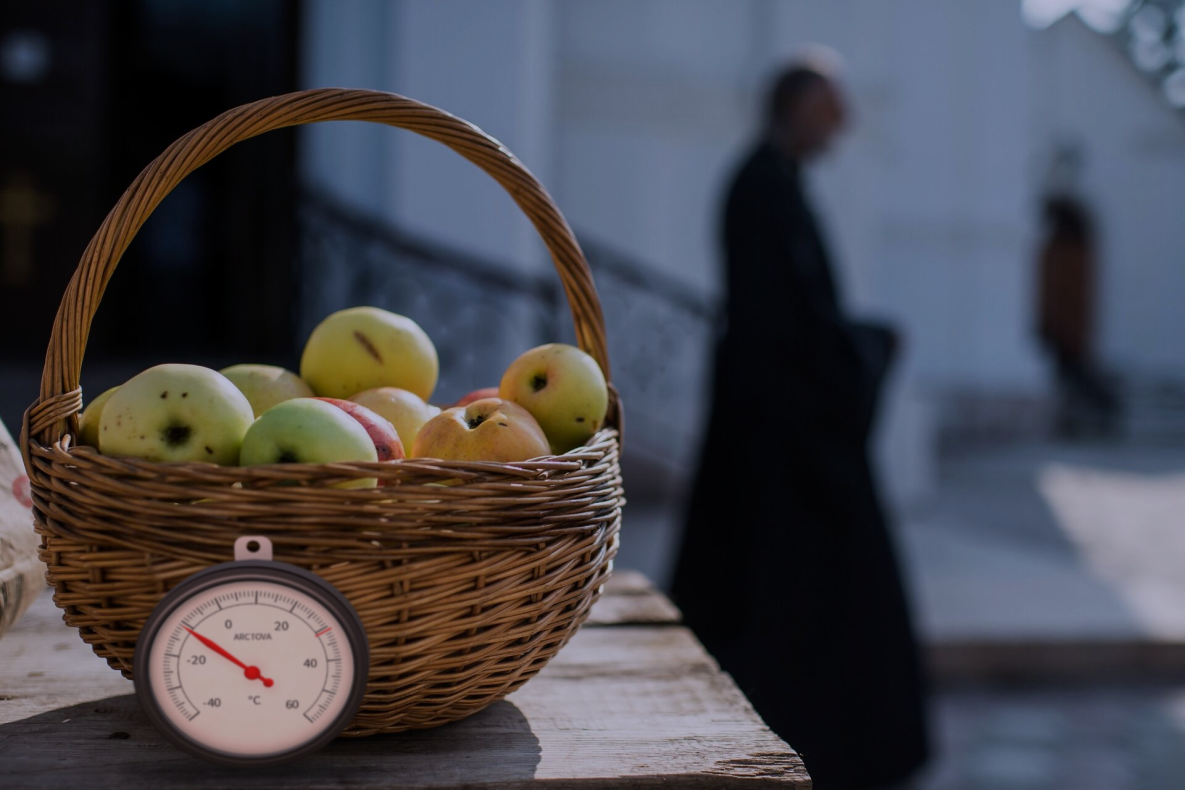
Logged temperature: **-10** °C
